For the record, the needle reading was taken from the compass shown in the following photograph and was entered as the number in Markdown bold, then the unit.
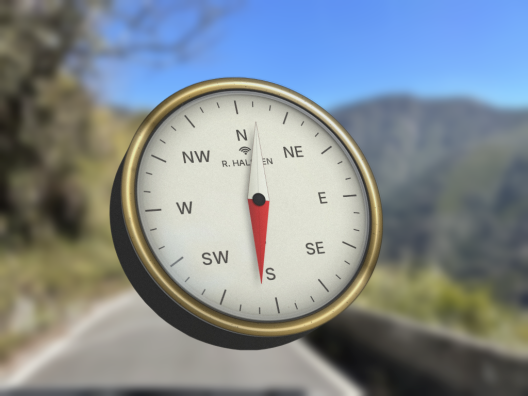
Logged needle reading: **190** °
